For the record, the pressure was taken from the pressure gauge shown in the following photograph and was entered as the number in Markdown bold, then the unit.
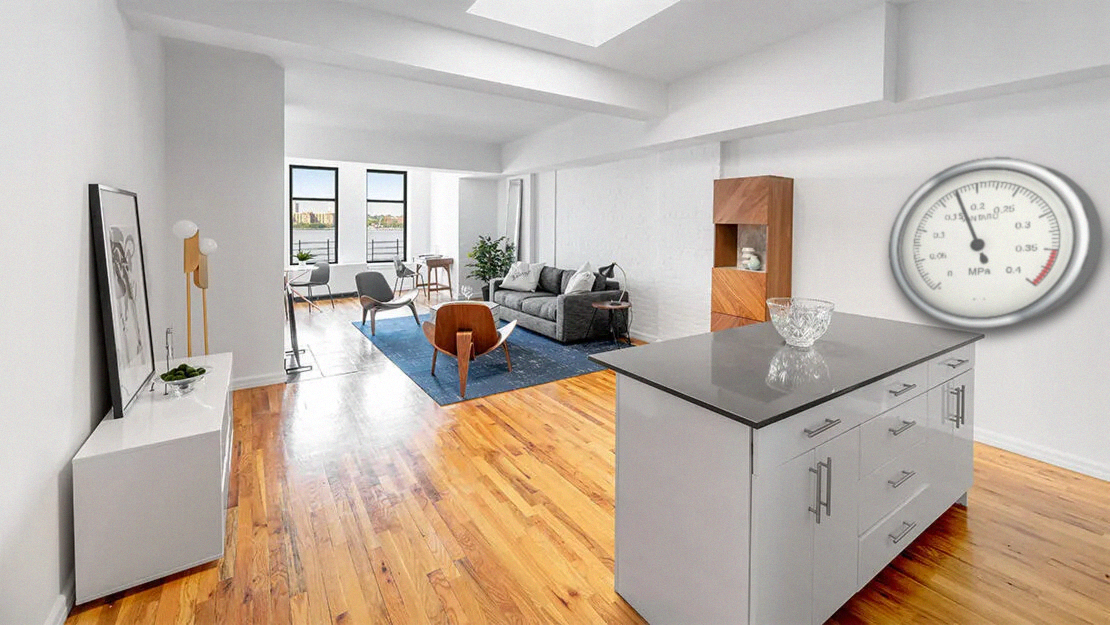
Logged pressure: **0.175** MPa
